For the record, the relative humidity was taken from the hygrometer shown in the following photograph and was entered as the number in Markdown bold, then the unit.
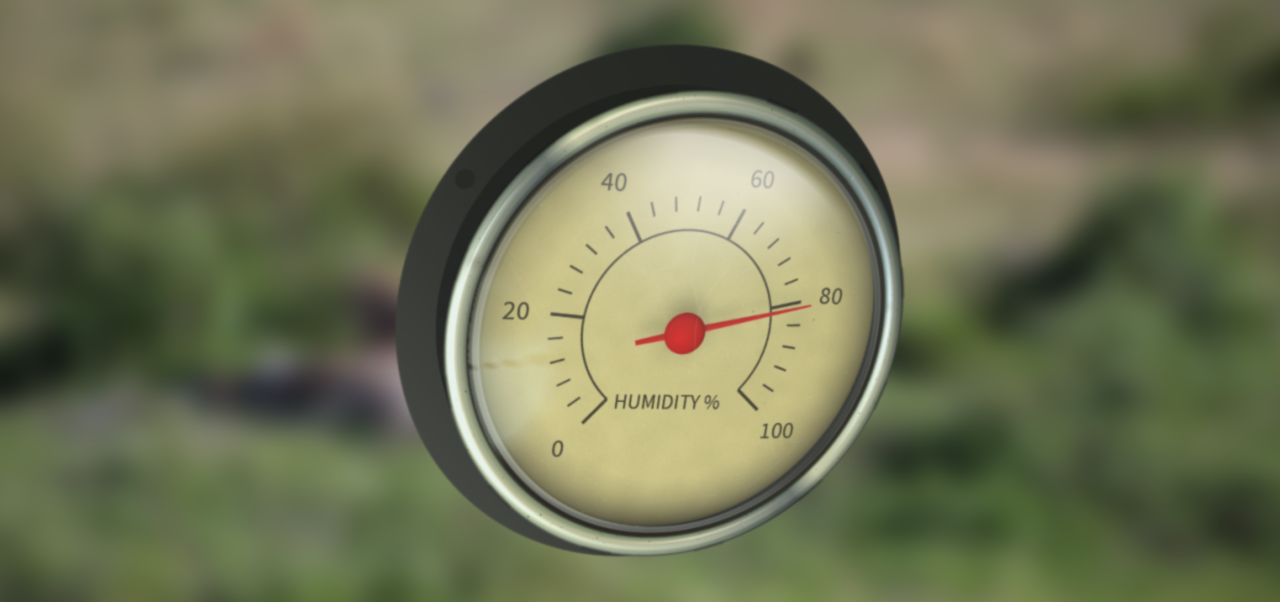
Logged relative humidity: **80** %
